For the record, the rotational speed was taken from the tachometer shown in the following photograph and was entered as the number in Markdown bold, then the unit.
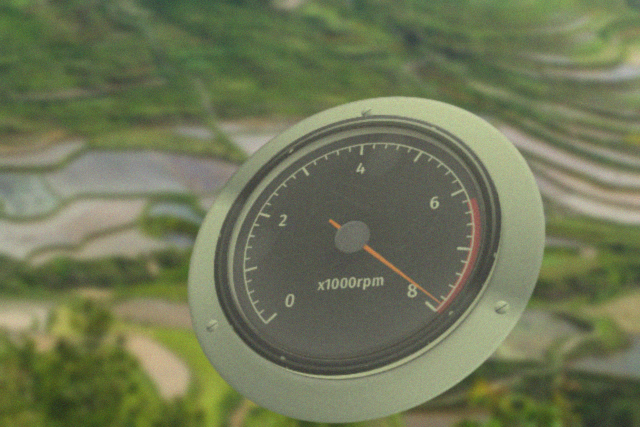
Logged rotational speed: **7900** rpm
